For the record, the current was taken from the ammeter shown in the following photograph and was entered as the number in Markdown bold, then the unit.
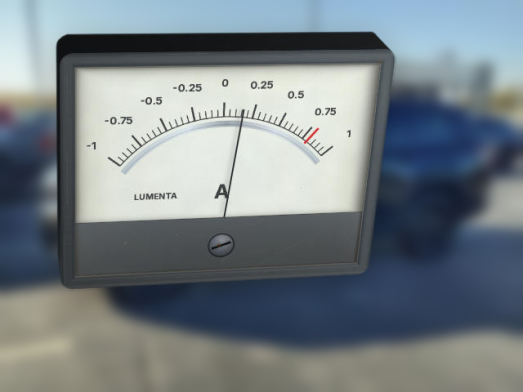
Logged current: **0.15** A
